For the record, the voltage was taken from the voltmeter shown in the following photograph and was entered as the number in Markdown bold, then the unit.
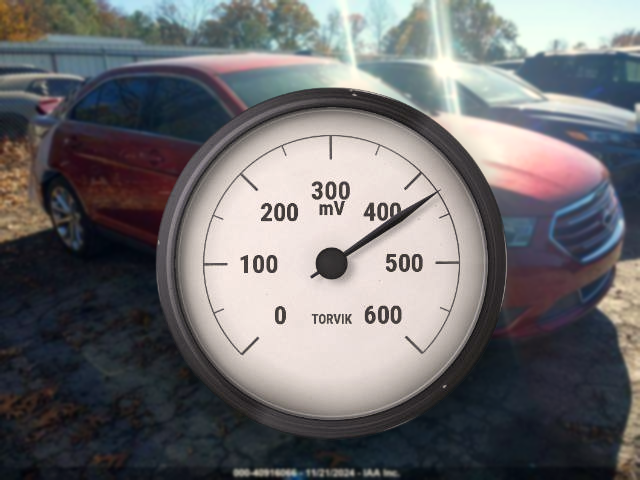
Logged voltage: **425** mV
